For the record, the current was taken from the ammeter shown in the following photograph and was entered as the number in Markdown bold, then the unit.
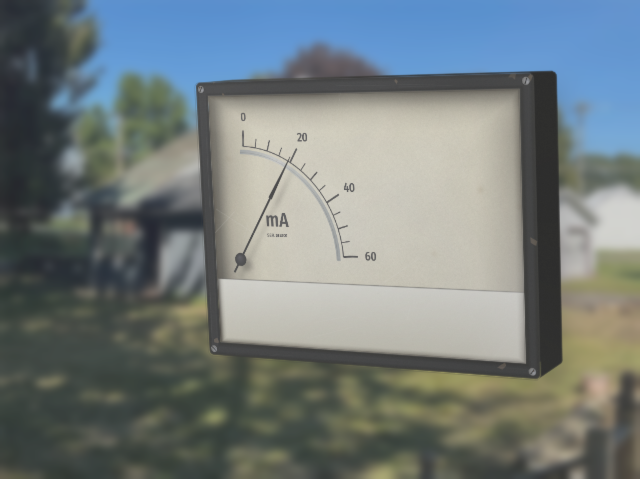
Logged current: **20** mA
